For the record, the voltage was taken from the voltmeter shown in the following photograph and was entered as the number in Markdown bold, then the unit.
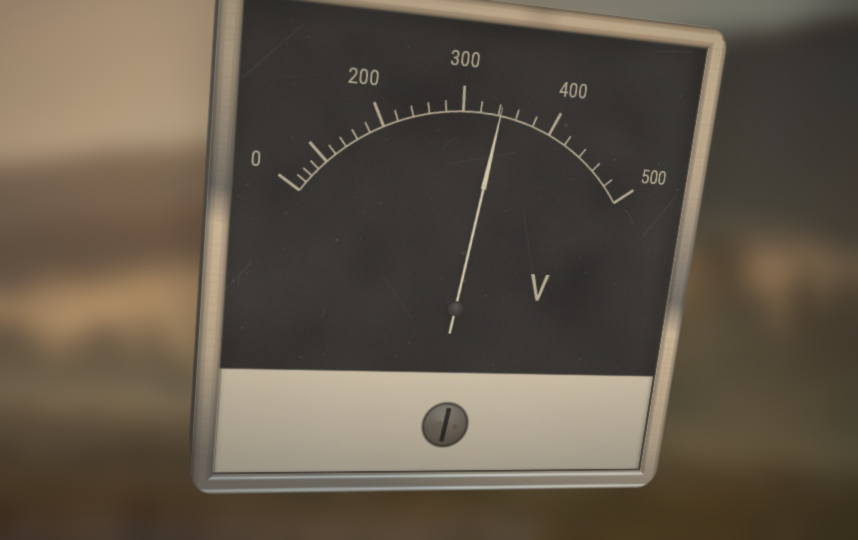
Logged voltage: **340** V
